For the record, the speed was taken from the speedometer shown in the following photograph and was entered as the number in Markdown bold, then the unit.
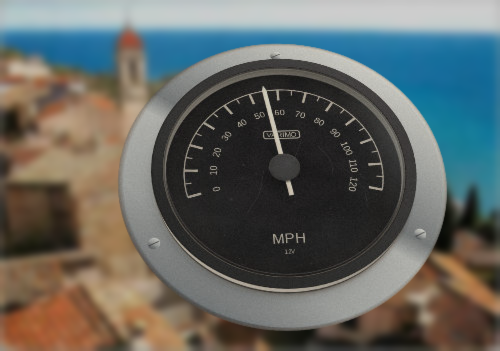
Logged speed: **55** mph
